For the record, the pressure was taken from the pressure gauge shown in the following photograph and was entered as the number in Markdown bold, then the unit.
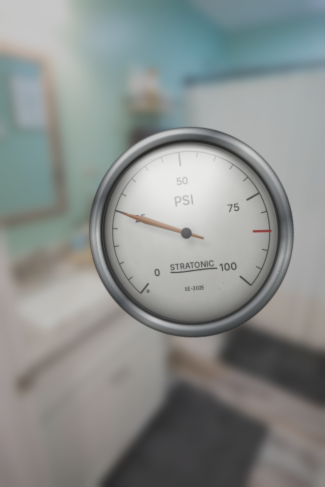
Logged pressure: **25** psi
